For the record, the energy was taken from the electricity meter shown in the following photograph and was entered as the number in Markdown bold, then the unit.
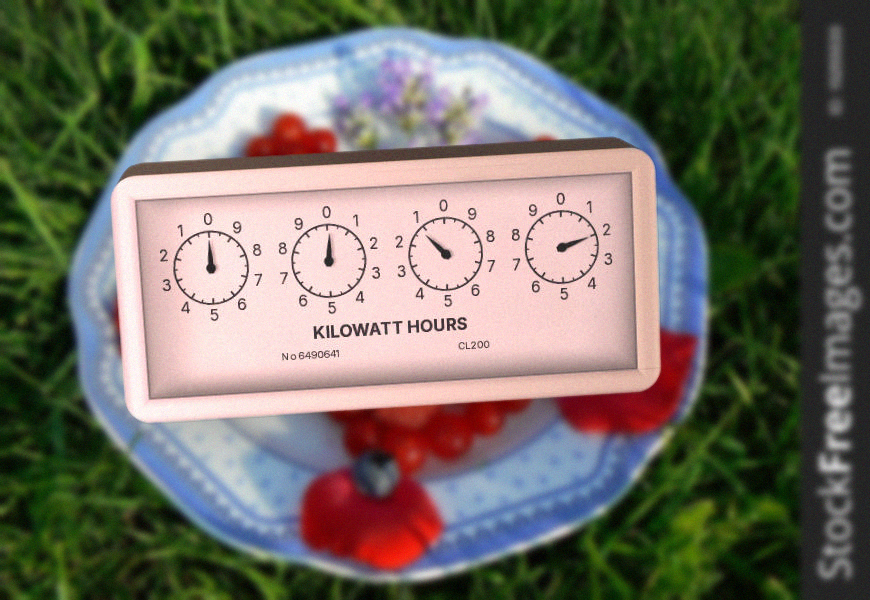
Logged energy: **12** kWh
